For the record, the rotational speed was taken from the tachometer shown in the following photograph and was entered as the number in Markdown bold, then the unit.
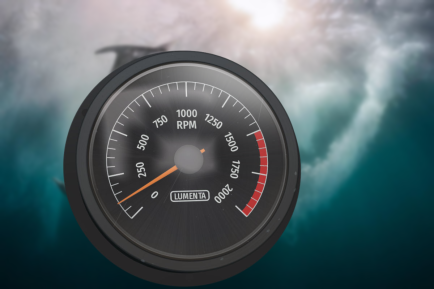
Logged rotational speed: **100** rpm
